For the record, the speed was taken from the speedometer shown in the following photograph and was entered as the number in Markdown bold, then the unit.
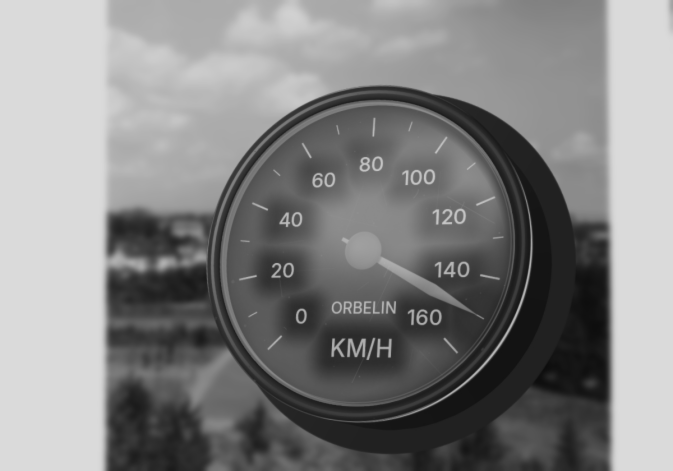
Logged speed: **150** km/h
